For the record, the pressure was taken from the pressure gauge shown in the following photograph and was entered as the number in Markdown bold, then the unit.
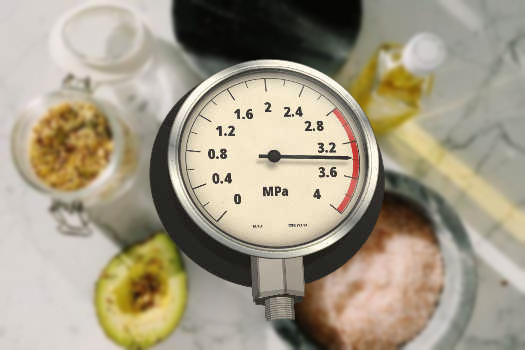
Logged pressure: **3.4** MPa
